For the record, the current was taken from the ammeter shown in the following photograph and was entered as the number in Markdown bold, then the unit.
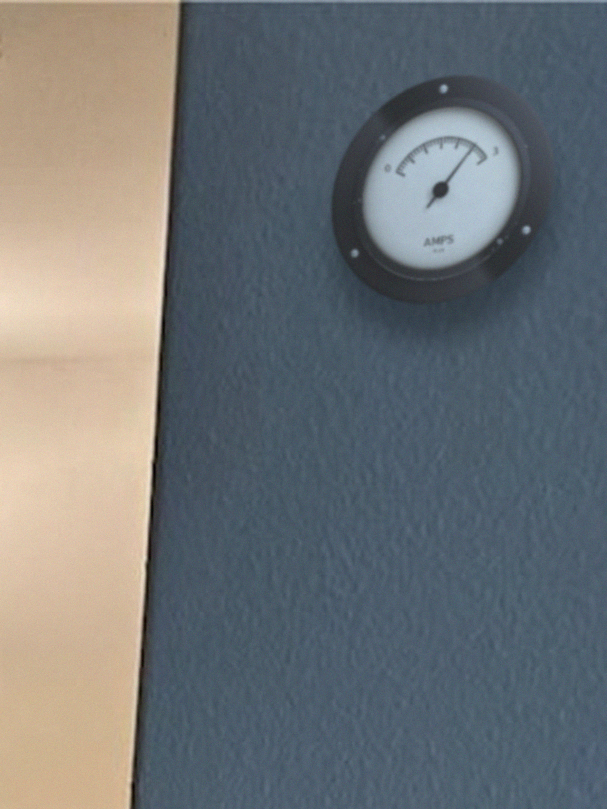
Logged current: **2.5** A
